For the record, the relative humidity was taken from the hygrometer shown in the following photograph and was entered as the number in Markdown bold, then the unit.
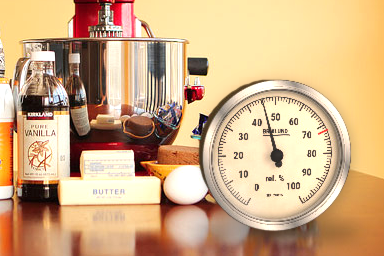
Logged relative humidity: **45** %
